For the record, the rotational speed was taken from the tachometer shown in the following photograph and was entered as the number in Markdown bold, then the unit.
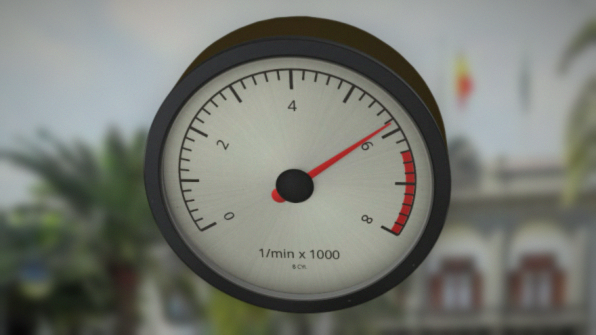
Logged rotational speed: **5800** rpm
